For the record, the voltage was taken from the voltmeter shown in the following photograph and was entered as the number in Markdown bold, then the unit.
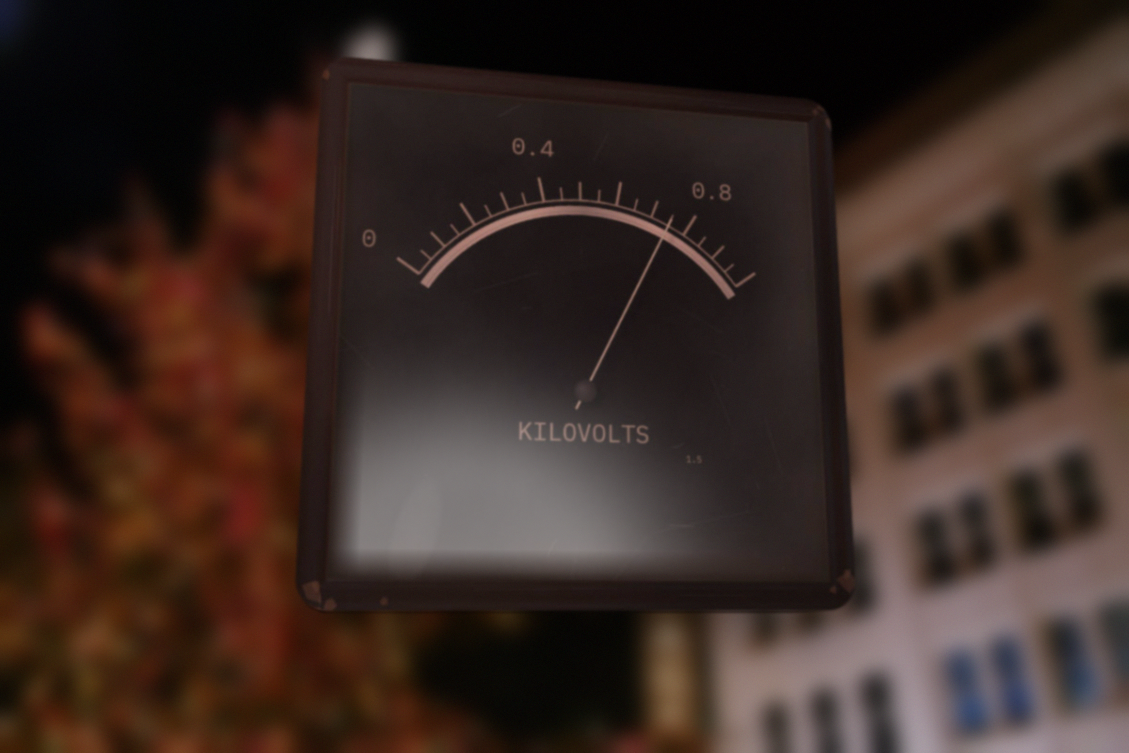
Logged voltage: **0.75** kV
